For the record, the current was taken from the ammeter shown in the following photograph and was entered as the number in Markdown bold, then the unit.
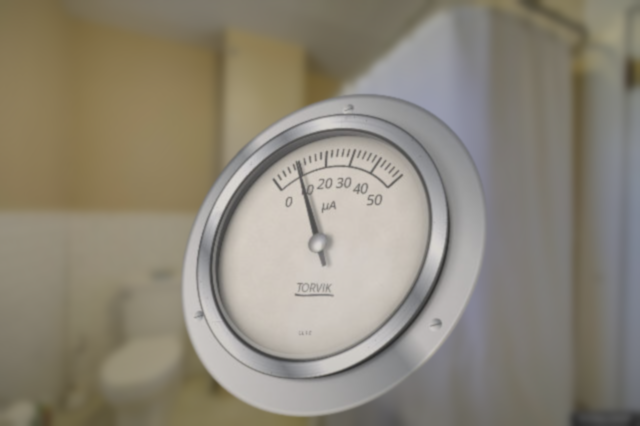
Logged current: **10** µA
